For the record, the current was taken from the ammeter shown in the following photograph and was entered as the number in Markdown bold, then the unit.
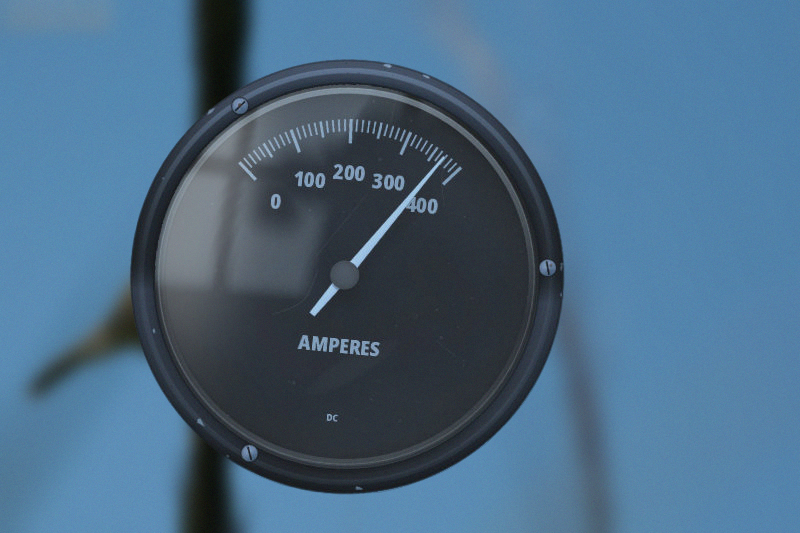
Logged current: **370** A
